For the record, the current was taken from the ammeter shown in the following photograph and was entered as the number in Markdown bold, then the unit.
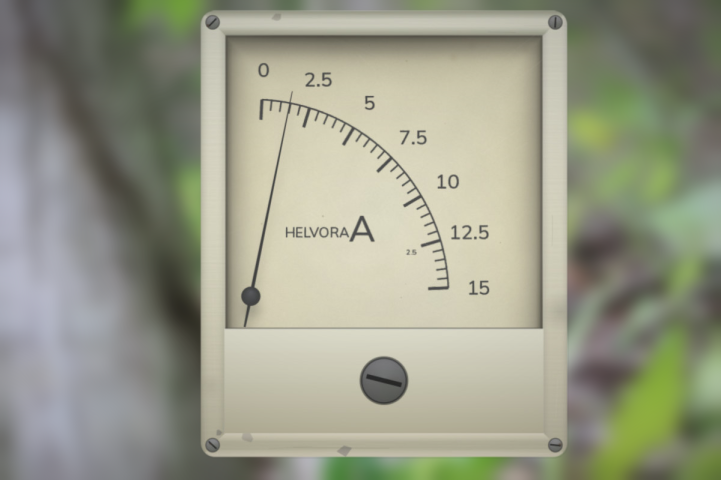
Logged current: **1.5** A
